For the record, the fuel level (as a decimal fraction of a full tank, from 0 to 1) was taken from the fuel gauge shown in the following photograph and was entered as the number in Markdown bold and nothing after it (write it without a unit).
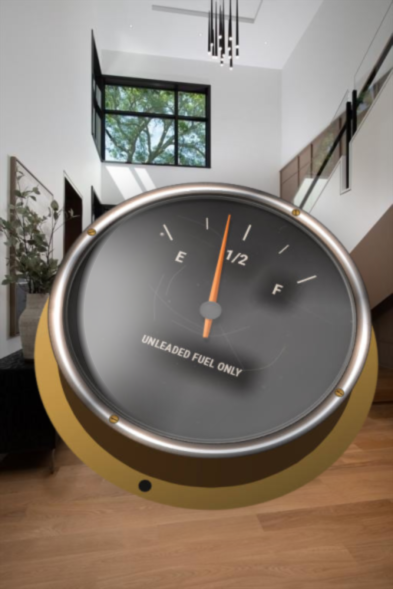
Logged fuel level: **0.375**
